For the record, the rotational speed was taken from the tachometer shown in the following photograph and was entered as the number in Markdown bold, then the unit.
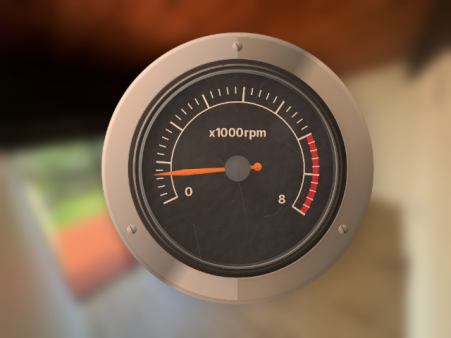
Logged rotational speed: **700** rpm
